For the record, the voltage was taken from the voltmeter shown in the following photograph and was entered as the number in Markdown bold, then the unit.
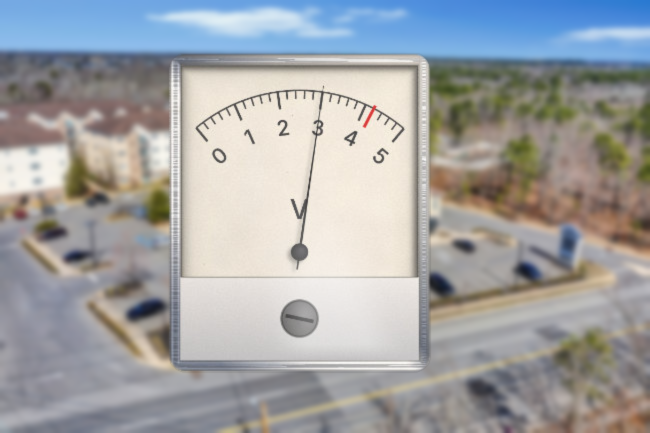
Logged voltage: **3** V
